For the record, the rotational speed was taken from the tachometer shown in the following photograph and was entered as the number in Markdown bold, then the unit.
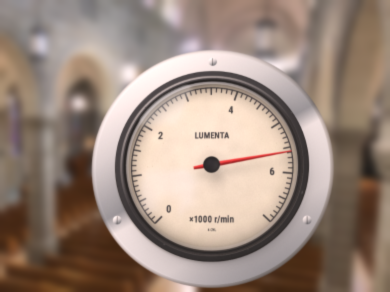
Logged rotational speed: **5600** rpm
